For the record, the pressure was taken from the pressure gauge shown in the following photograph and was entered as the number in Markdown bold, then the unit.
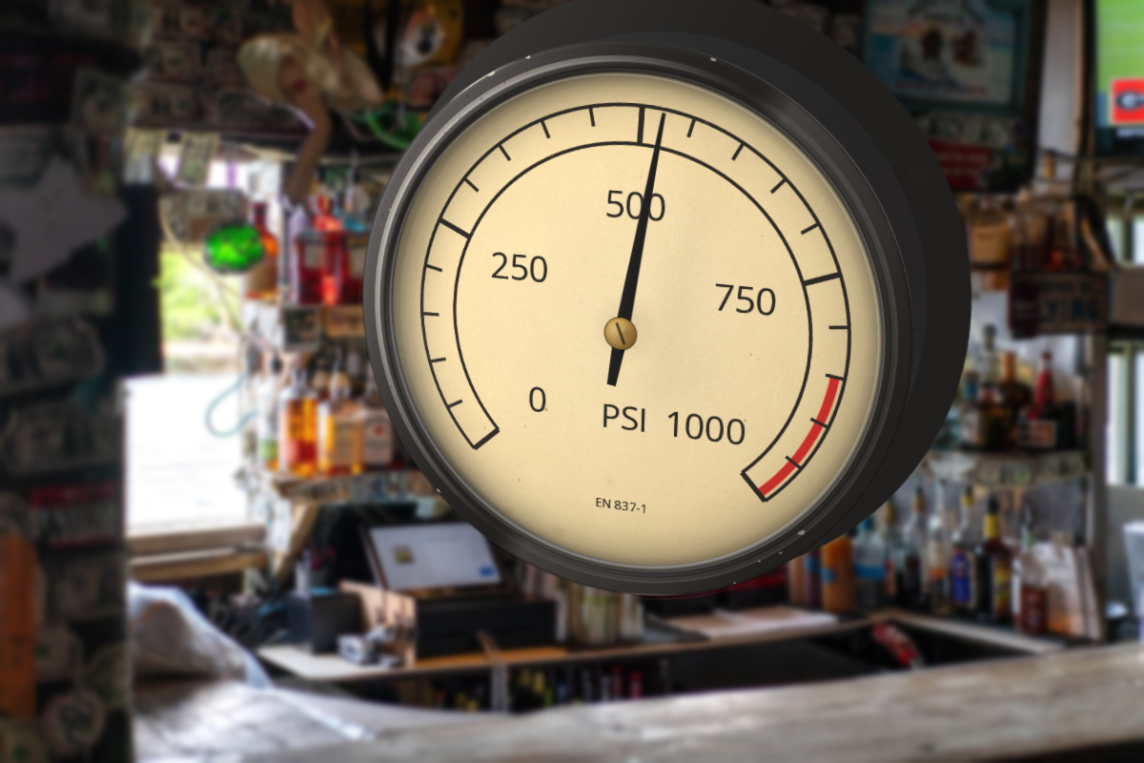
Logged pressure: **525** psi
